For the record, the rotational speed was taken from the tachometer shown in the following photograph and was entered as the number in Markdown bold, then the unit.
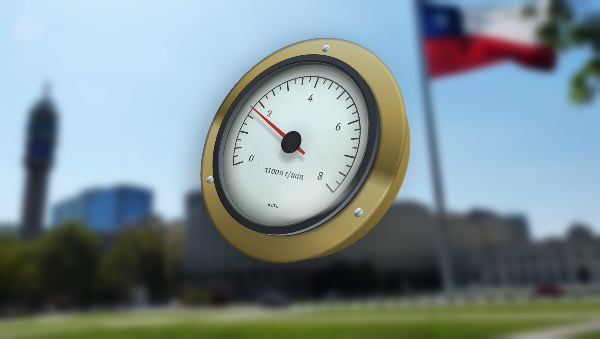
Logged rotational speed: **1750** rpm
